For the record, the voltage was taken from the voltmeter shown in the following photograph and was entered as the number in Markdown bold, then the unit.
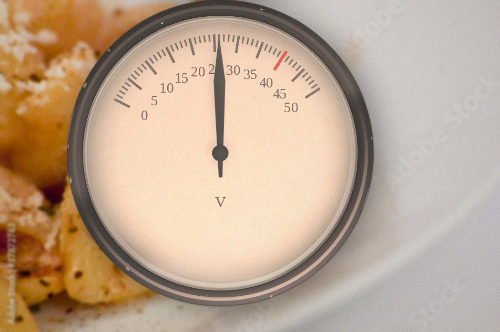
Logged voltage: **26** V
